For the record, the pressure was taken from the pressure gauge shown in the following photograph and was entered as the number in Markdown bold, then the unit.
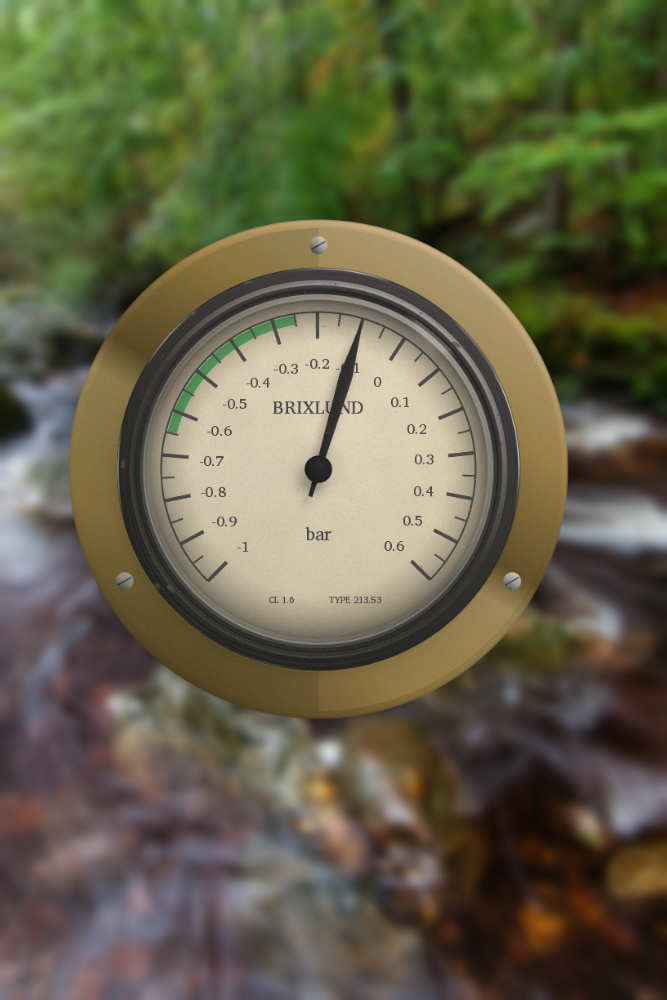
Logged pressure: **-0.1** bar
